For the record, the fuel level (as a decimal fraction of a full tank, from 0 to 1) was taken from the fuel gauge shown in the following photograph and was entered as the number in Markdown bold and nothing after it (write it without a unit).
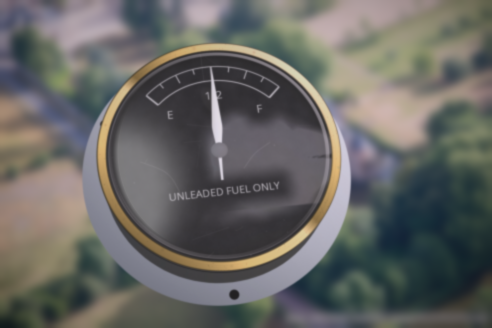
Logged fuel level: **0.5**
